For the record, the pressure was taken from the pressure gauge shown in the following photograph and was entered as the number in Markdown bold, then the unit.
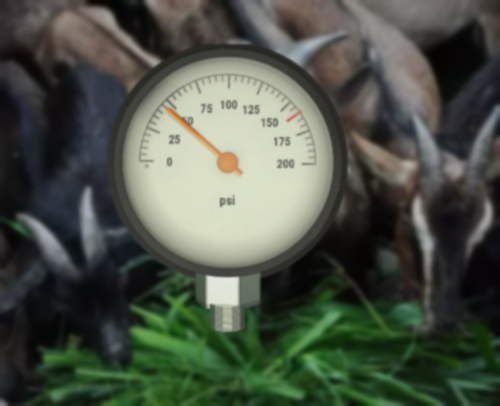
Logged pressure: **45** psi
